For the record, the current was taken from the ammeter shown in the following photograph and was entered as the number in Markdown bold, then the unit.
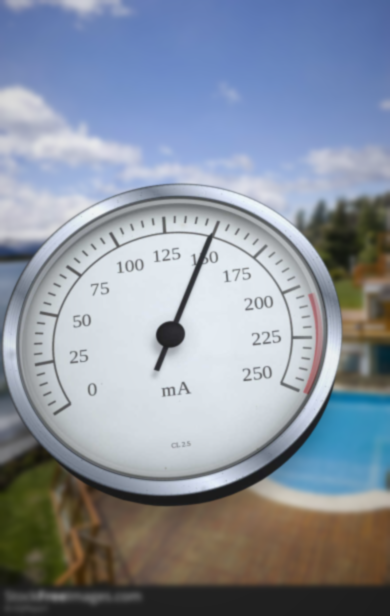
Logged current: **150** mA
